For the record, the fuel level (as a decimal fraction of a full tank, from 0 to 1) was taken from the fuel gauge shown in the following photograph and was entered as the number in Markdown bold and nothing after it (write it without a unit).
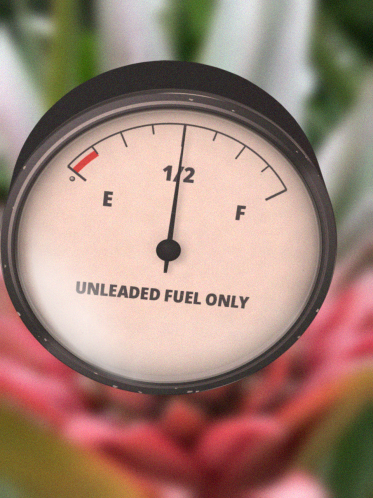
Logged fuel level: **0.5**
